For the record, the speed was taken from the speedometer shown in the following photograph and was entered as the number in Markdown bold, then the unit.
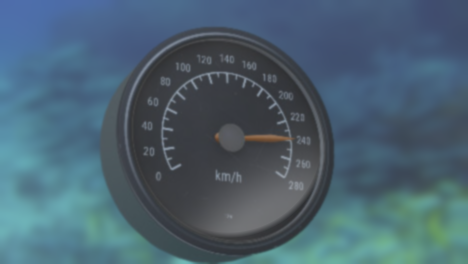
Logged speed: **240** km/h
